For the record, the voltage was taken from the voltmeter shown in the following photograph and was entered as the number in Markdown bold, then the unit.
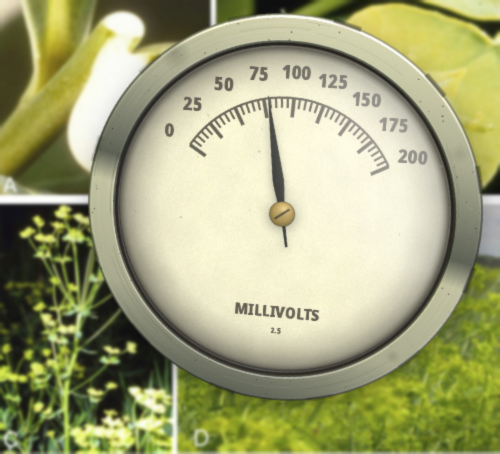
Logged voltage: **80** mV
